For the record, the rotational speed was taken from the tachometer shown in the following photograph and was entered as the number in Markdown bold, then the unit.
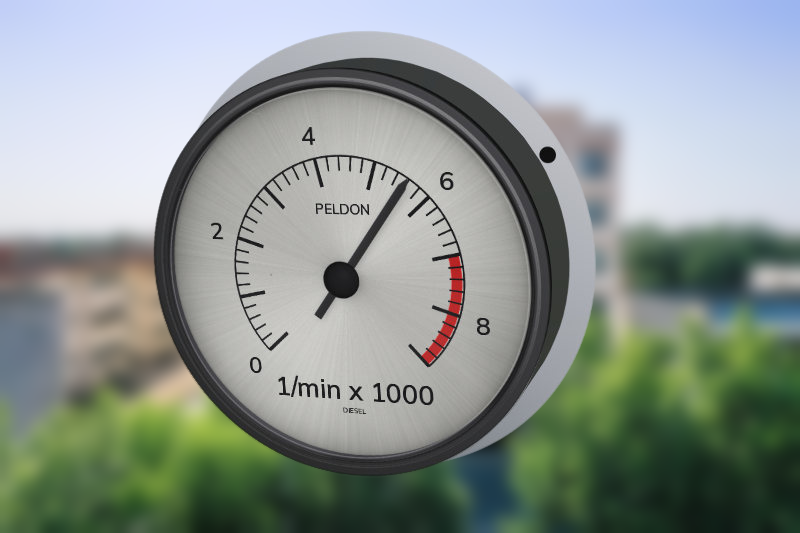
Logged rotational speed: **5600** rpm
